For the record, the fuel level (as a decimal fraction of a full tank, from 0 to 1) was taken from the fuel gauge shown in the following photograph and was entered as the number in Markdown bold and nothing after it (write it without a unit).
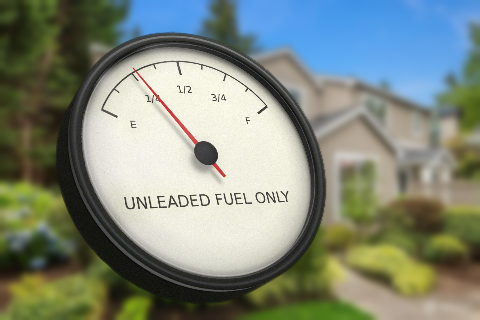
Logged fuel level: **0.25**
